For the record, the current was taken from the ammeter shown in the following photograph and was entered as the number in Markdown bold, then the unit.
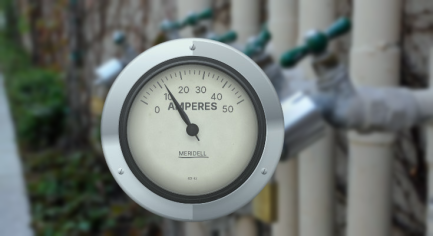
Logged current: **12** A
